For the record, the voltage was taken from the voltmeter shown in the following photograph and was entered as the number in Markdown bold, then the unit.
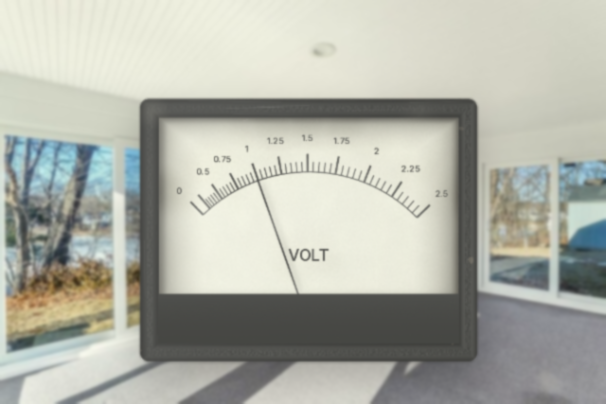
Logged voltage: **1** V
